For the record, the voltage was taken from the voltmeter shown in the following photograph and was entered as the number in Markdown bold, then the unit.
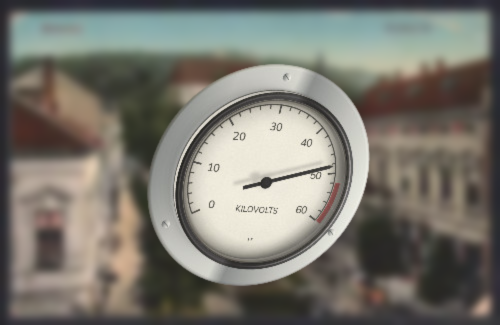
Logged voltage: **48** kV
